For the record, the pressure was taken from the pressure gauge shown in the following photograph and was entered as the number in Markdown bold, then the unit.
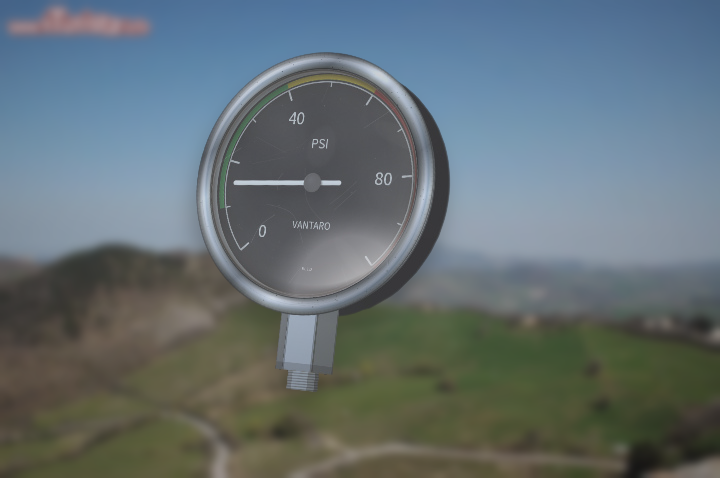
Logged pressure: **15** psi
